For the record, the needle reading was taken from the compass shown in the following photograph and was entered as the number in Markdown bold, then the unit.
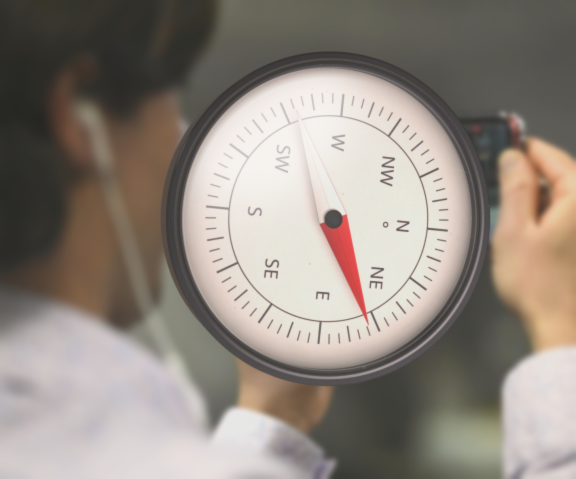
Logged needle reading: **65** °
